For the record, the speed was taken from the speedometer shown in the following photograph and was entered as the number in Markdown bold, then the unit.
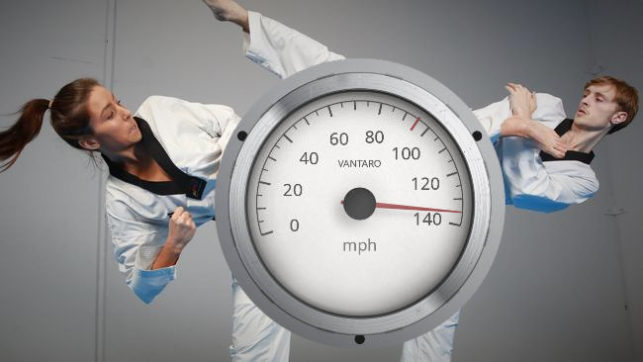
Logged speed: **135** mph
